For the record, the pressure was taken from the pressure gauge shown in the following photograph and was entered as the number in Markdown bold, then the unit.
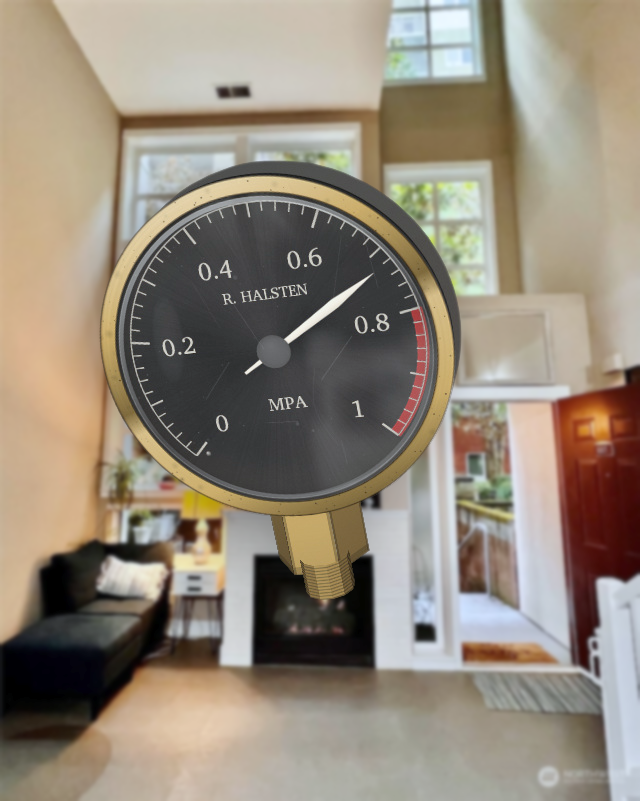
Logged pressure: **0.72** MPa
